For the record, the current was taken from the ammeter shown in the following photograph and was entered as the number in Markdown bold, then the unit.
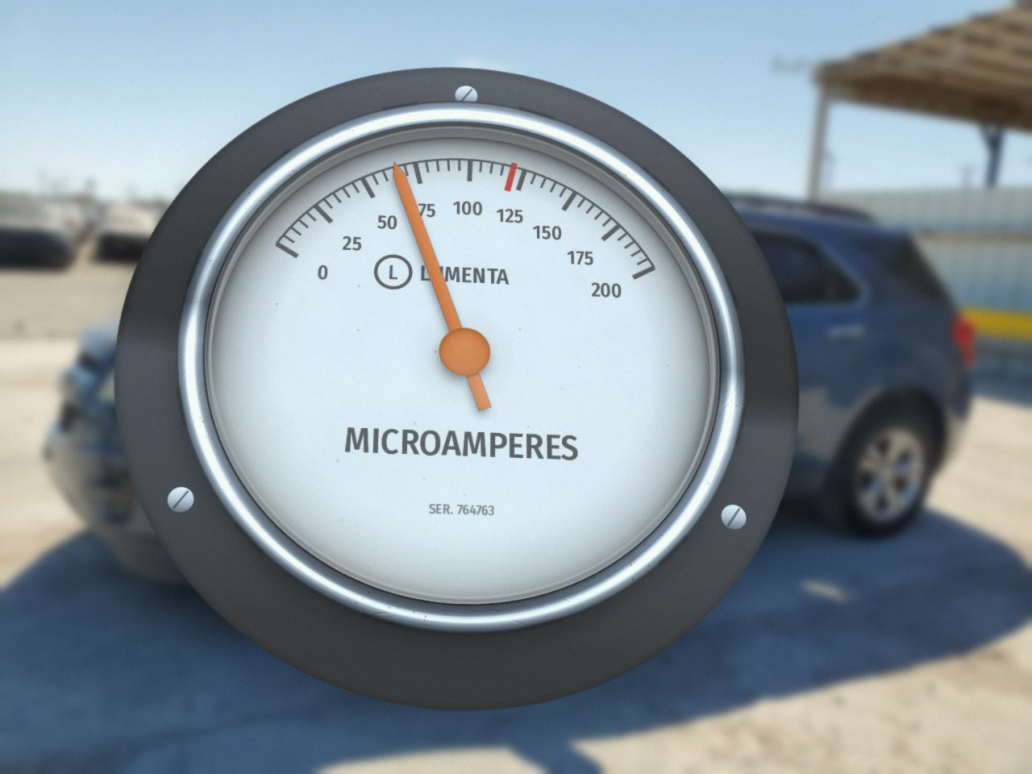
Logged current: **65** µA
